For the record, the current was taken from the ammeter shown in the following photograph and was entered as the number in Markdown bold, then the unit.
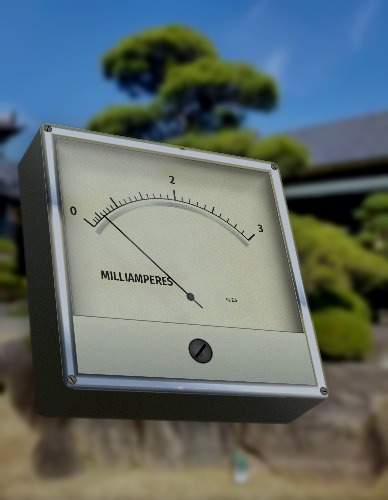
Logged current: **0.5** mA
